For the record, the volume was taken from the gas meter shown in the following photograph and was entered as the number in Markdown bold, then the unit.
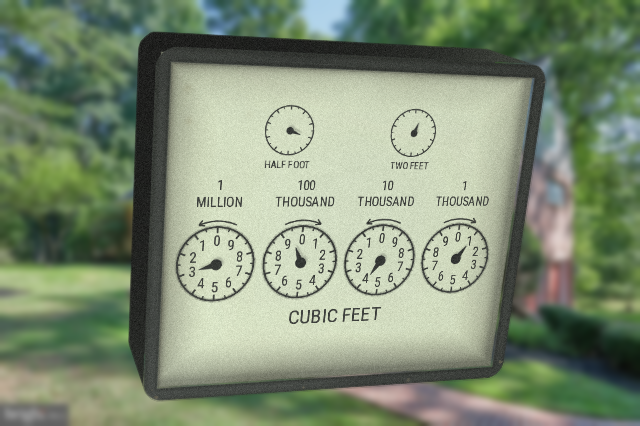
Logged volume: **294100** ft³
